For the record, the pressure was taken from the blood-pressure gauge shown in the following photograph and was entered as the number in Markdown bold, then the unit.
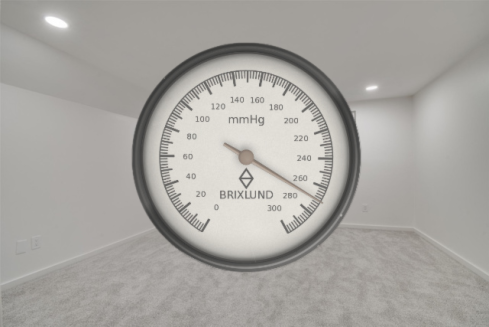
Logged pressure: **270** mmHg
